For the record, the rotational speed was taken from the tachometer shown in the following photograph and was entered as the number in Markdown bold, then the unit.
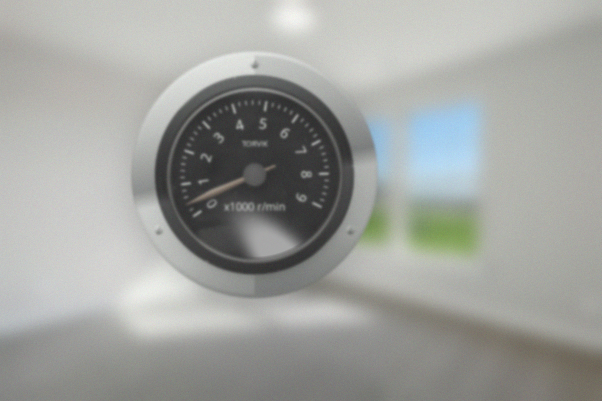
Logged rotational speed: **400** rpm
